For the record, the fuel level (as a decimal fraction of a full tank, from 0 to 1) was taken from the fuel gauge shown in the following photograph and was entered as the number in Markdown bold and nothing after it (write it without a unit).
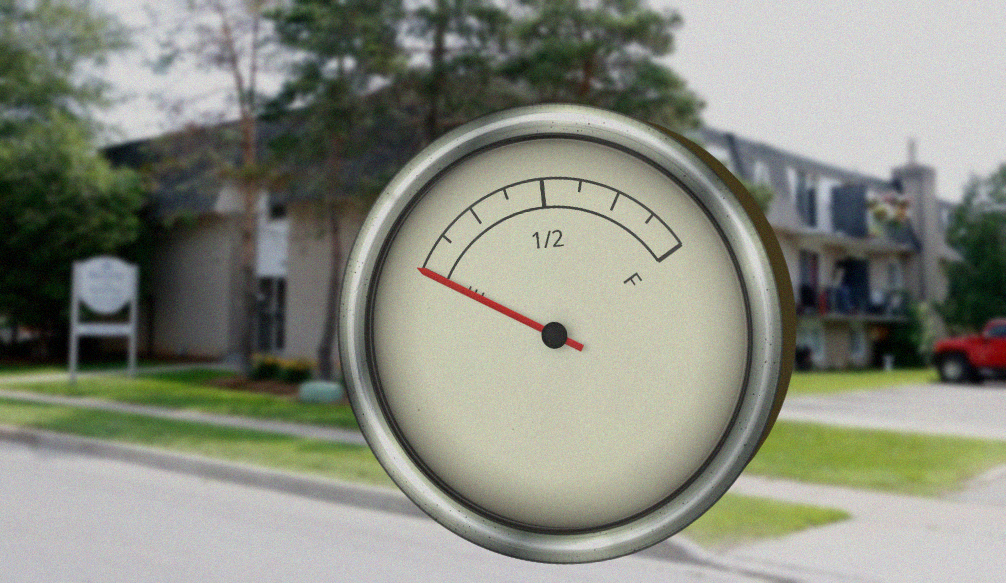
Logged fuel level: **0**
